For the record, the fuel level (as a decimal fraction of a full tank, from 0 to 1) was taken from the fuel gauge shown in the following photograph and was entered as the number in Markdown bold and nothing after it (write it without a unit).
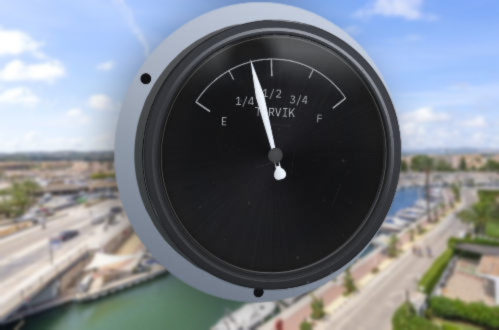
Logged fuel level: **0.375**
